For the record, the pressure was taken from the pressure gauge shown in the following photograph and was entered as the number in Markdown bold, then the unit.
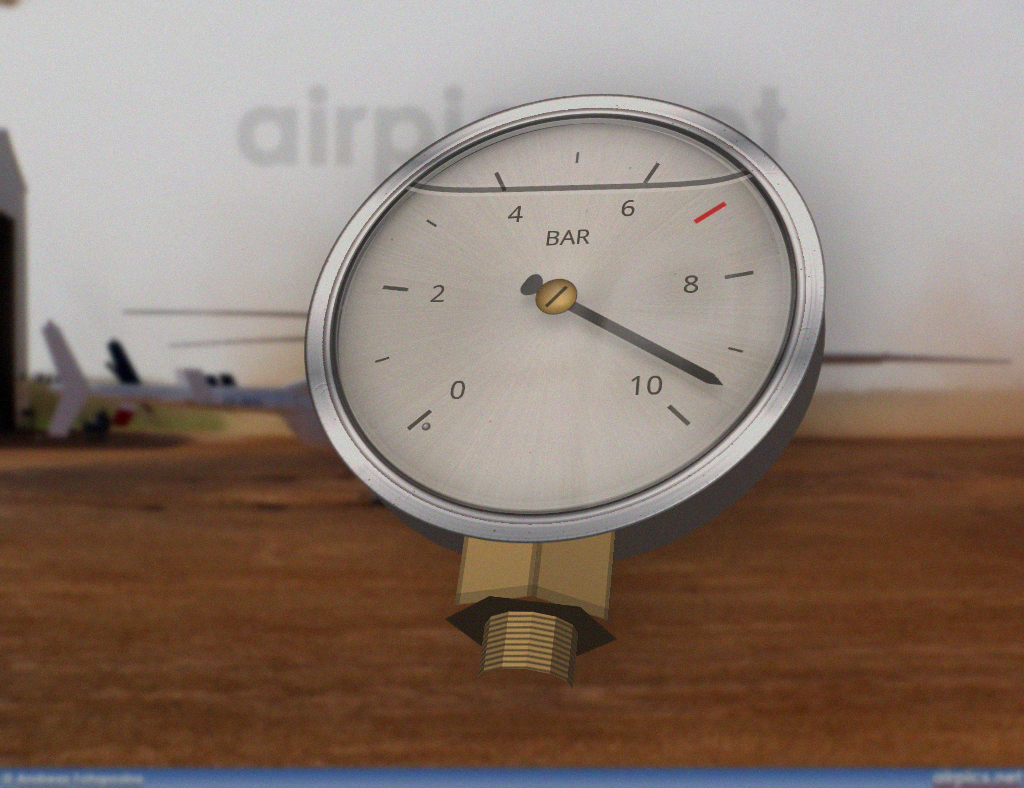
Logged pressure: **9.5** bar
